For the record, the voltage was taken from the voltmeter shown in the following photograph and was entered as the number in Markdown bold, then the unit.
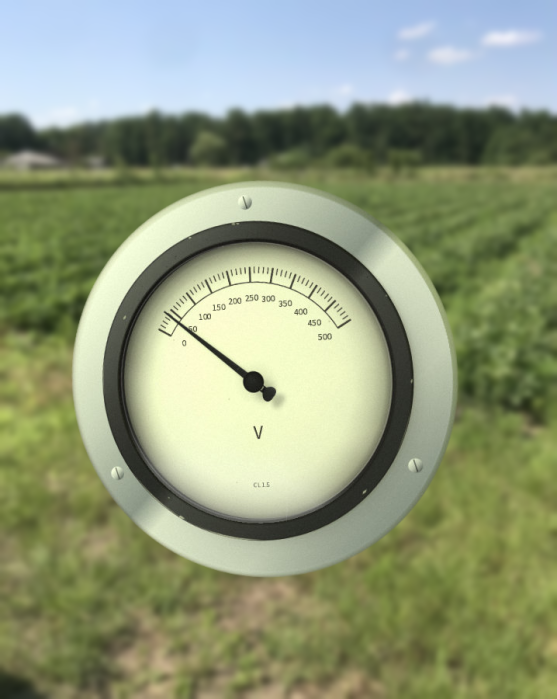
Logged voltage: **40** V
